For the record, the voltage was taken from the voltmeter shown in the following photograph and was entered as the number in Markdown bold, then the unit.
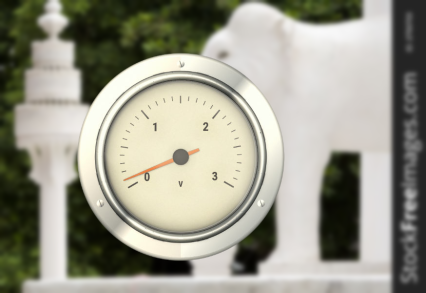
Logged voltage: **0.1** V
